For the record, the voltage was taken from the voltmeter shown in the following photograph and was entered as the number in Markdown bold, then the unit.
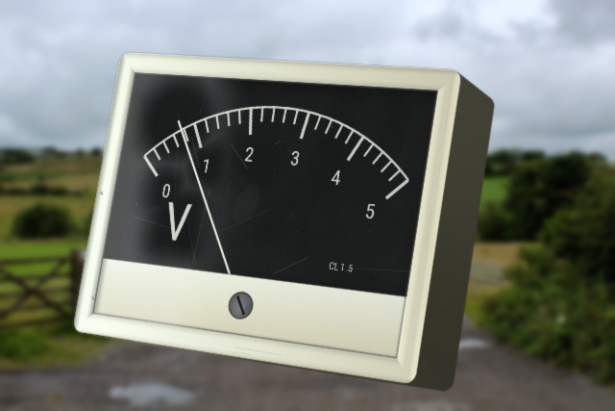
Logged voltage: **0.8** V
